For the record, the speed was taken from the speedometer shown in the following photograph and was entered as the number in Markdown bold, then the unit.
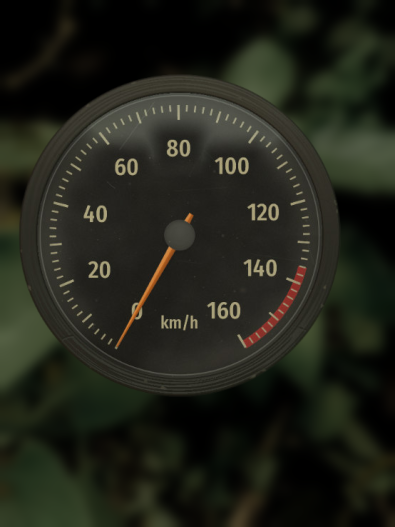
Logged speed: **0** km/h
